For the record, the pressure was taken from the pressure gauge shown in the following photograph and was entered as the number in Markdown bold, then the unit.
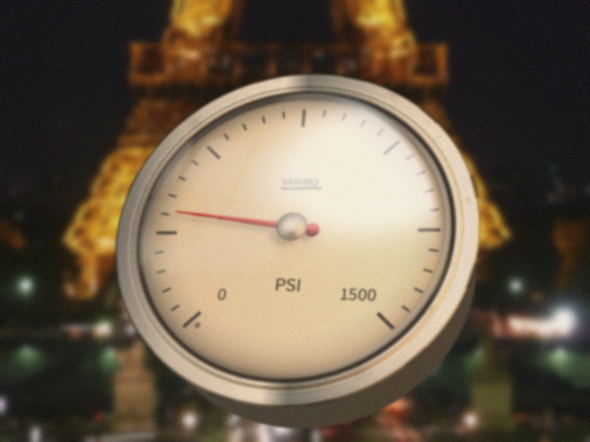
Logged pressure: **300** psi
